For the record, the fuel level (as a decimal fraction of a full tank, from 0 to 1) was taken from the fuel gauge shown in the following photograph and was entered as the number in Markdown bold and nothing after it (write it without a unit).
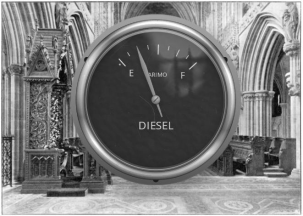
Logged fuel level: **0.25**
